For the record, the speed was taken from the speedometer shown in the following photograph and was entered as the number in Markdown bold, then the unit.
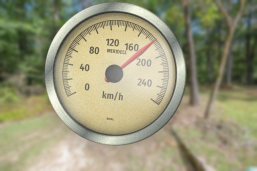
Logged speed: **180** km/h
